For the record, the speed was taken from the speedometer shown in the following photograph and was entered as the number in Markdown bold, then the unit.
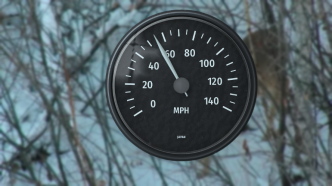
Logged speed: **55** mph
